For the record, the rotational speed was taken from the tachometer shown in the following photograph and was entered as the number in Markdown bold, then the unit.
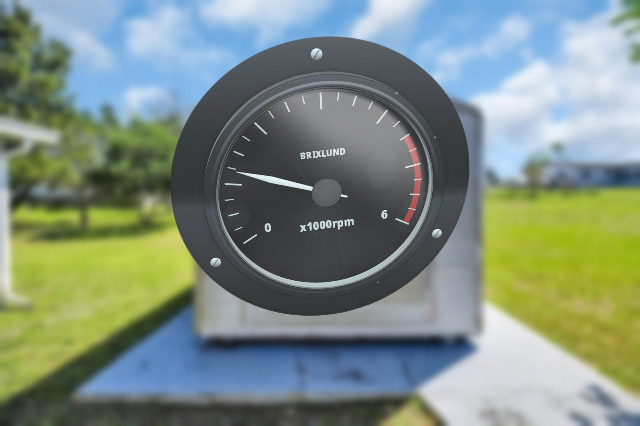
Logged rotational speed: **1250** rpm
